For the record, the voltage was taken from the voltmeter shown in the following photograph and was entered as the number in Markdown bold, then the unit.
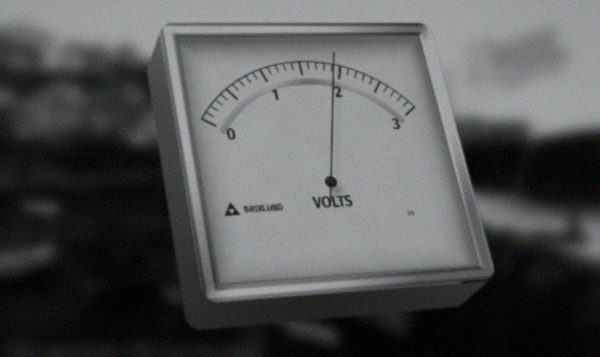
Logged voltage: **1.9** V
